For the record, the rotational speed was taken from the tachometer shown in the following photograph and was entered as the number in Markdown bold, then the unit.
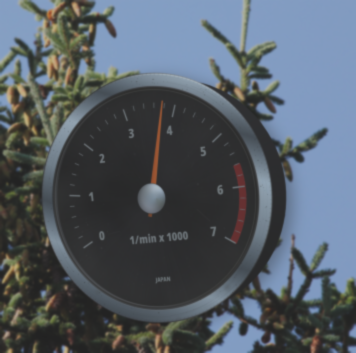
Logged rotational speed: **3800** rpm
